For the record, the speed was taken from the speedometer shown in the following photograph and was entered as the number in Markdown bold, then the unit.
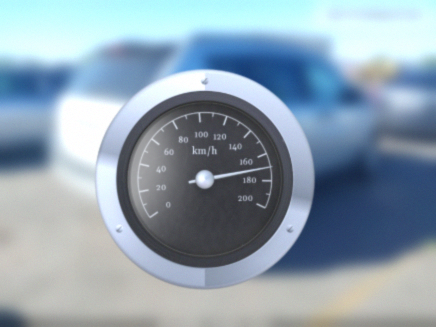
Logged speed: **170** km/h
